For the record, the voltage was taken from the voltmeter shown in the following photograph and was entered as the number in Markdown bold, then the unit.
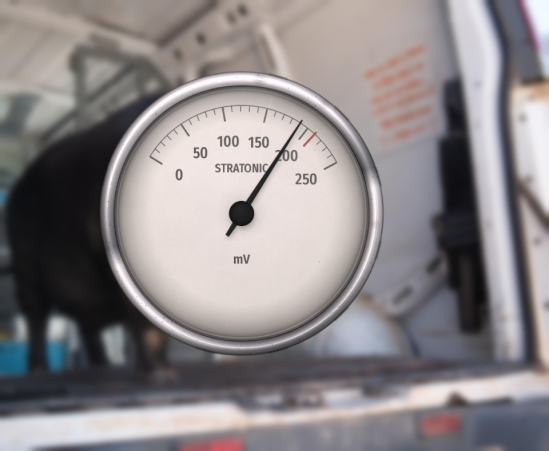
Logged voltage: **190** mV
